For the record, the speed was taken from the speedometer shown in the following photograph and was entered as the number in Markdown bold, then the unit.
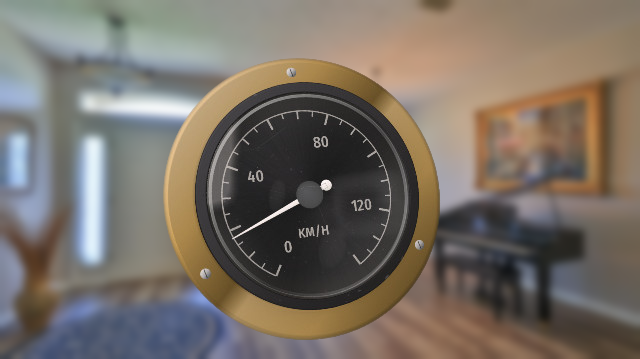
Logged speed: **17.5** km/h
